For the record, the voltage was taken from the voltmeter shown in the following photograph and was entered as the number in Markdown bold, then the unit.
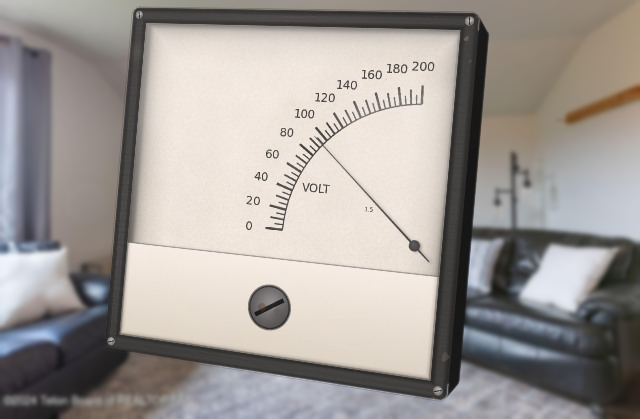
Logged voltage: **95** V
